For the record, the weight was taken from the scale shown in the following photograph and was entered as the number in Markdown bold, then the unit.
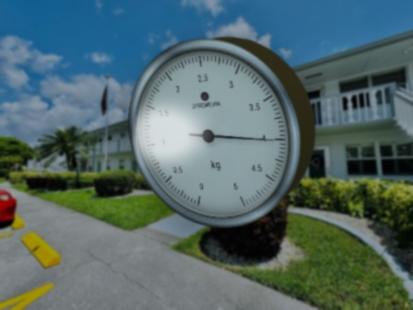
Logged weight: **4** kg
